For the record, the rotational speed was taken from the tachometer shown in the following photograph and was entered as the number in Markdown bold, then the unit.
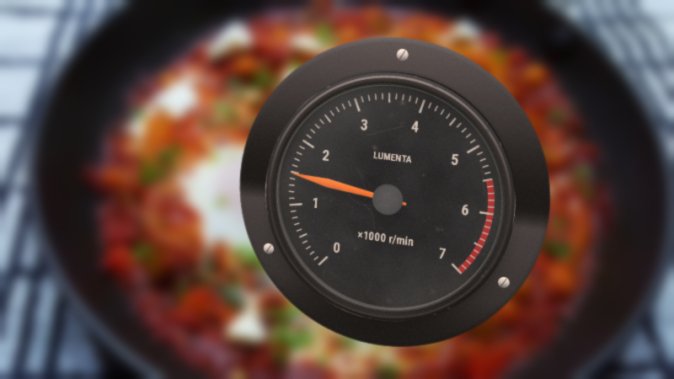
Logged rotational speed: **1500** rpm
